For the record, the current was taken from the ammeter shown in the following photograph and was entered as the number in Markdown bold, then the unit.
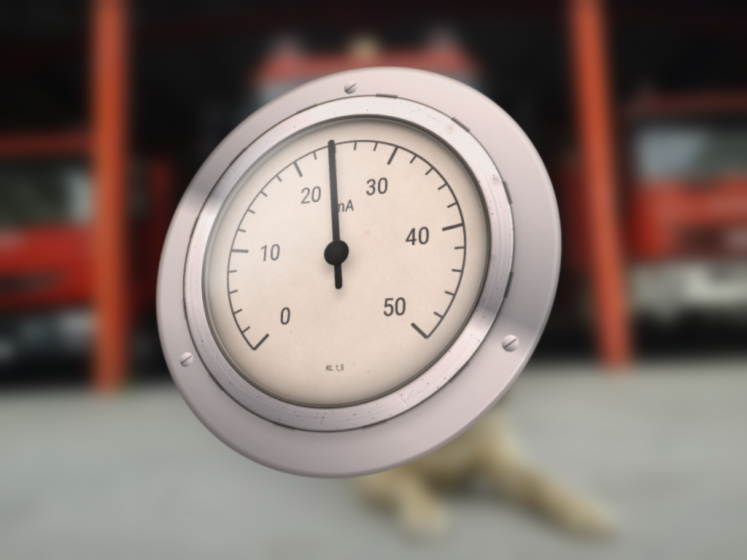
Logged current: **24** mA
